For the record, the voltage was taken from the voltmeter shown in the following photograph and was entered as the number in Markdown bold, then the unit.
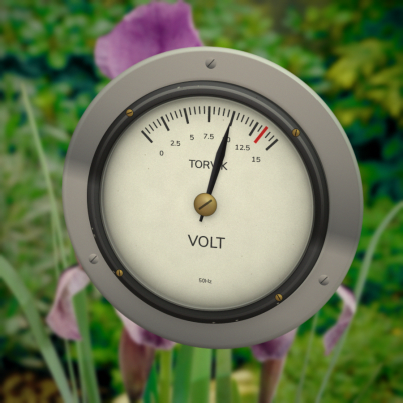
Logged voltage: **10** V
